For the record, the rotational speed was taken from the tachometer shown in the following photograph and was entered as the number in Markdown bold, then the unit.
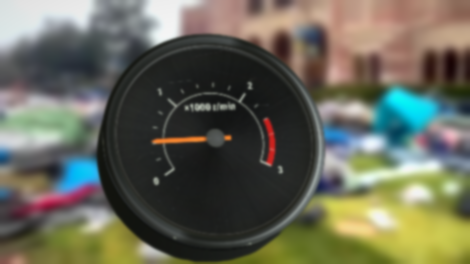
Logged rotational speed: **400** rpm
